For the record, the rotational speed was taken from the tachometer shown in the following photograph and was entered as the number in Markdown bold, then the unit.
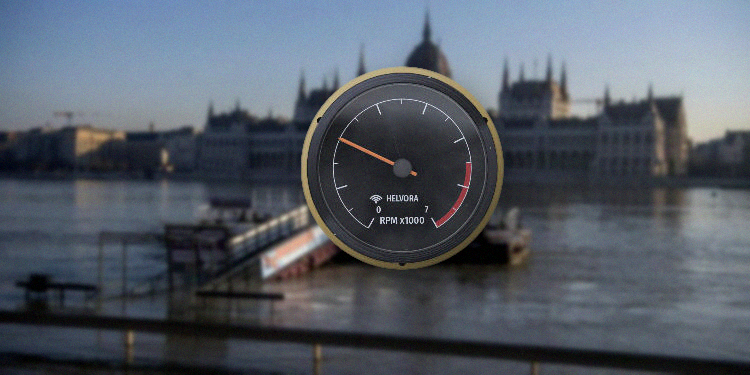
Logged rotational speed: **2000** rpm
